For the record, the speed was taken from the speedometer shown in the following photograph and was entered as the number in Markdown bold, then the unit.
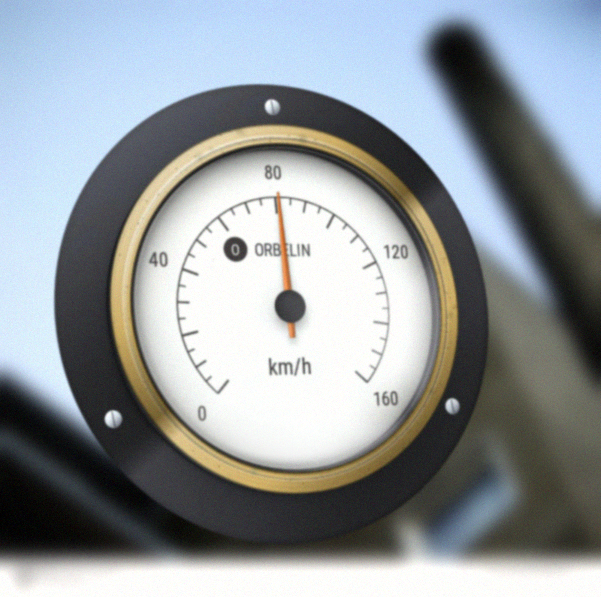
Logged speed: **80** km/h
